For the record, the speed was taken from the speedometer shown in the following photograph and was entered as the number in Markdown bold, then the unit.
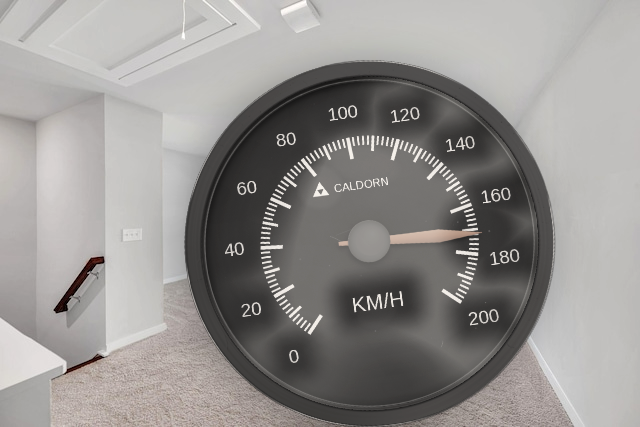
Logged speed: **172** km/h
